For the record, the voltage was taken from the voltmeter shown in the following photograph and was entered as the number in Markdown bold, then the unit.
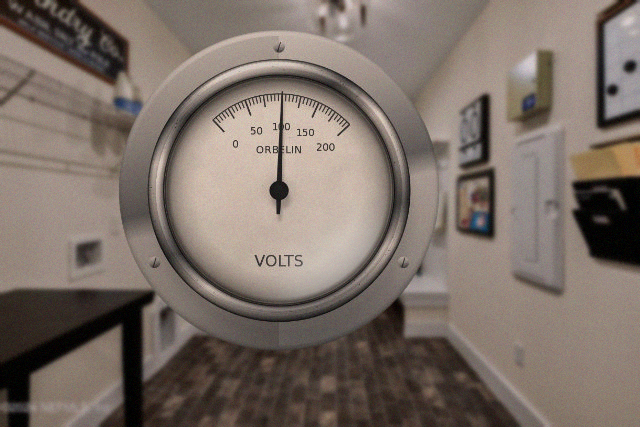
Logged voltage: **100** V
